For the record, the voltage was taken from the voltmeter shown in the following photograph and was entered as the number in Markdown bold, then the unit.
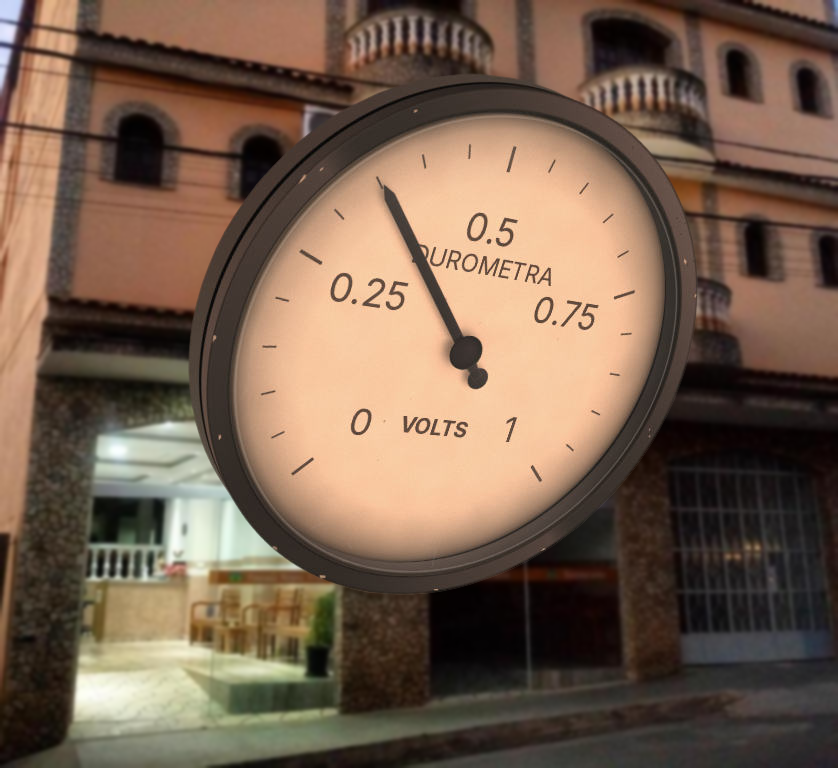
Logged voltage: **0.35** V
